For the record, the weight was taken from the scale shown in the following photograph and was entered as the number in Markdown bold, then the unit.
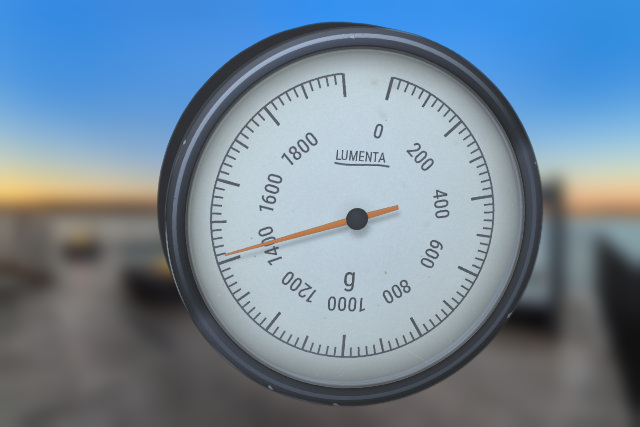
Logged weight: **1420** g
